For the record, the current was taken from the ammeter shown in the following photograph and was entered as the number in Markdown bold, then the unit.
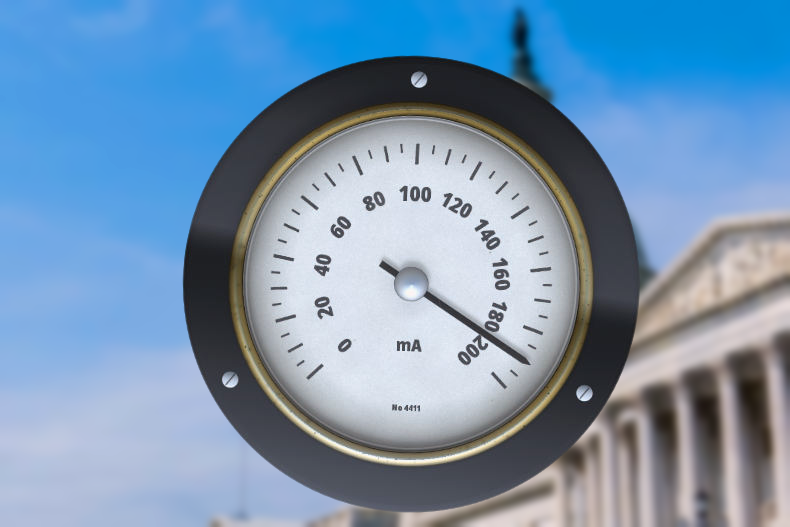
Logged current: **190** mA
